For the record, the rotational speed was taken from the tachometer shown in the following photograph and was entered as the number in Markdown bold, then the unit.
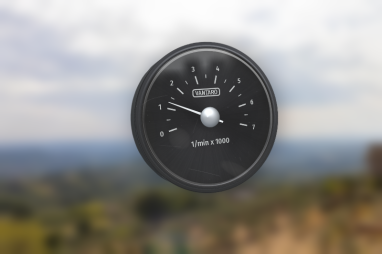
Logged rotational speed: **1250** rpm
